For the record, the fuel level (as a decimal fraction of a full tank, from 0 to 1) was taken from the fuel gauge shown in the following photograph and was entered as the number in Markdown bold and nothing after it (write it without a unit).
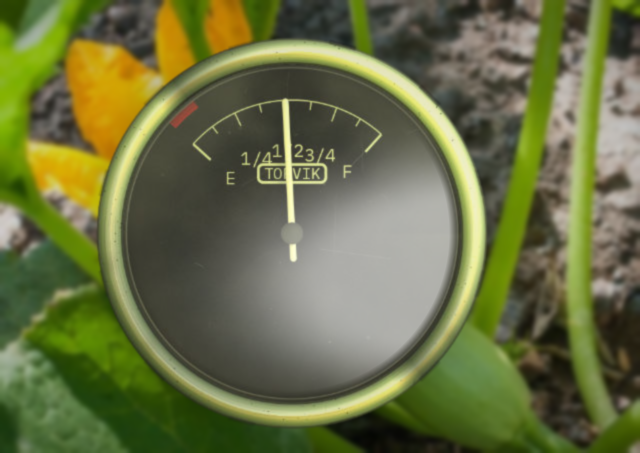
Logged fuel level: **0.5**
